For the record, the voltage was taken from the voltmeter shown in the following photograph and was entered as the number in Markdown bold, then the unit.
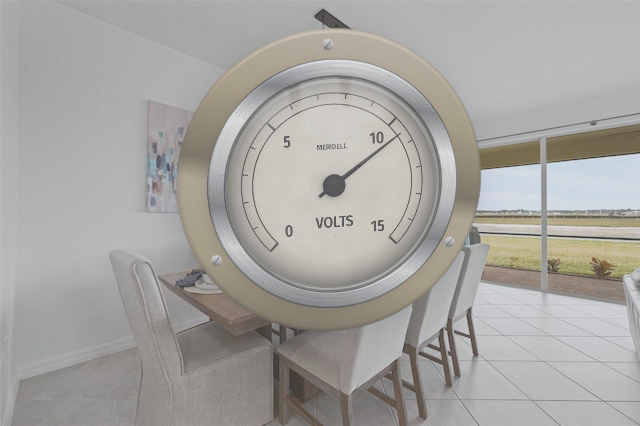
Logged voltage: **10.5** V
